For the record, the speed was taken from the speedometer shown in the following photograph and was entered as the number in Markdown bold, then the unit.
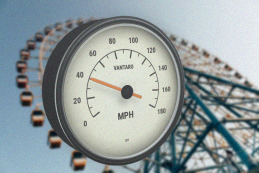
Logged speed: **40** mph
